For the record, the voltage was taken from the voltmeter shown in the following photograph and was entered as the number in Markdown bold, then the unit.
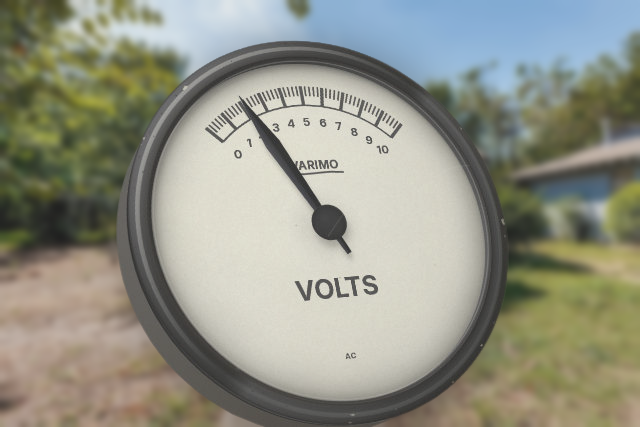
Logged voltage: **2** V
